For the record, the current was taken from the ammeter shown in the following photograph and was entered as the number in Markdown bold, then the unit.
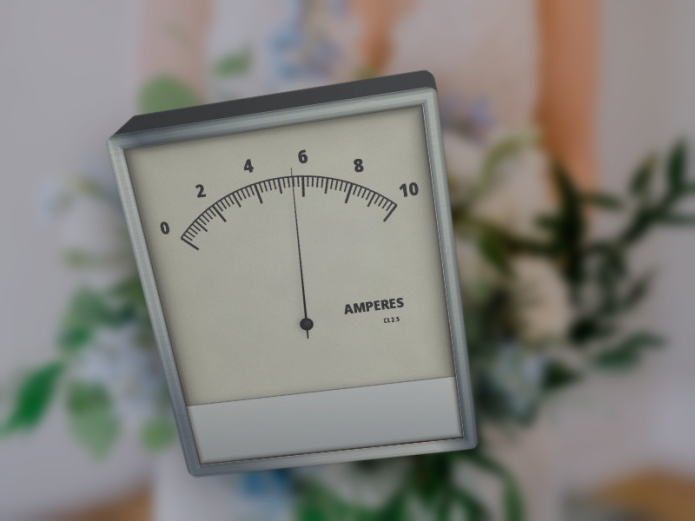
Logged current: **5.6** A
